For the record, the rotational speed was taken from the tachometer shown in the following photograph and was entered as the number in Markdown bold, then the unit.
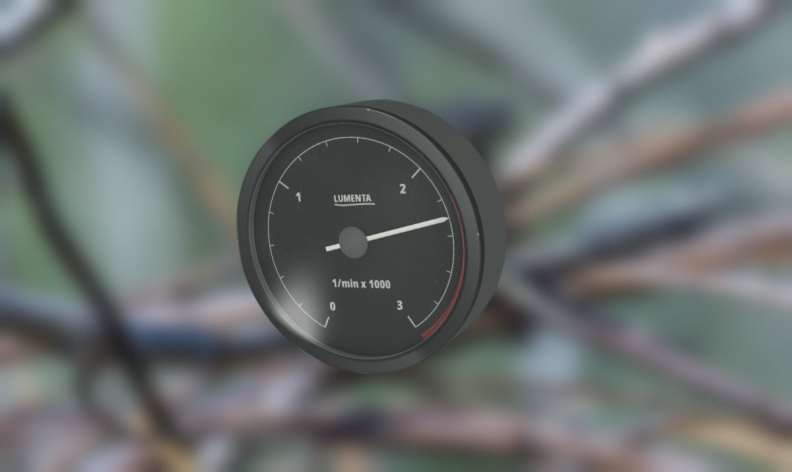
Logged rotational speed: **2300** rpm
